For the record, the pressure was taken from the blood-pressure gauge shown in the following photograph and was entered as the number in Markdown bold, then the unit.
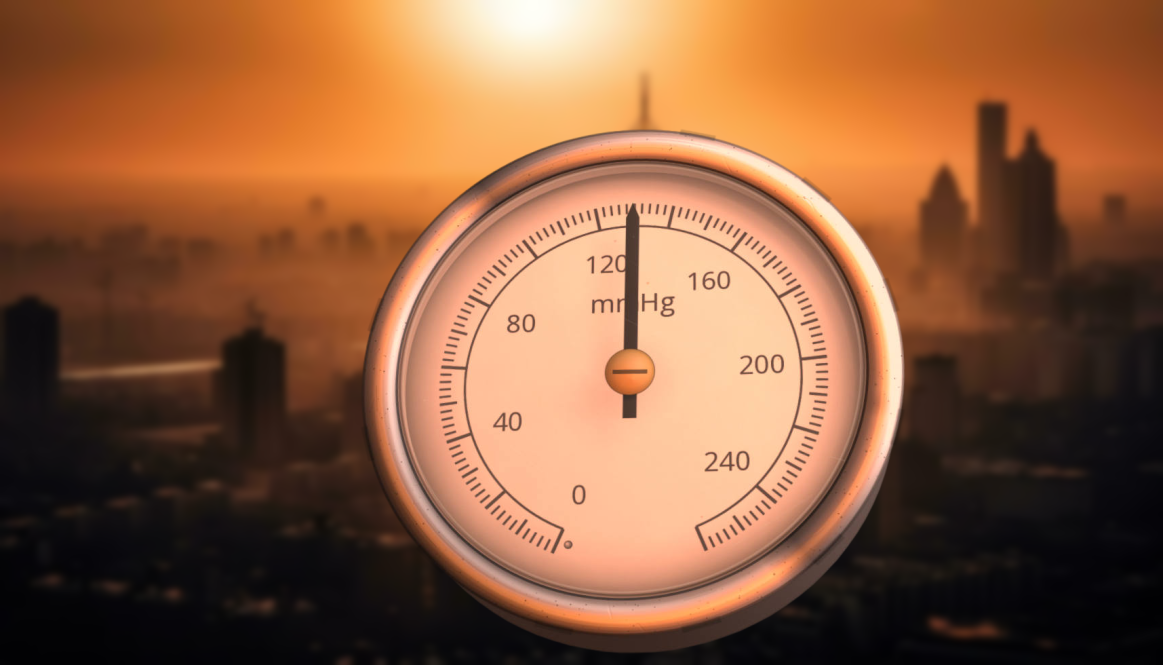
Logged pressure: **130** mmHg
